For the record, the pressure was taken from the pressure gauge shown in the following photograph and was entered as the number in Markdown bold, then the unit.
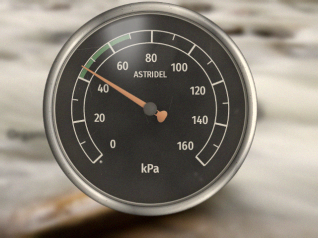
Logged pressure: **45** kPa
